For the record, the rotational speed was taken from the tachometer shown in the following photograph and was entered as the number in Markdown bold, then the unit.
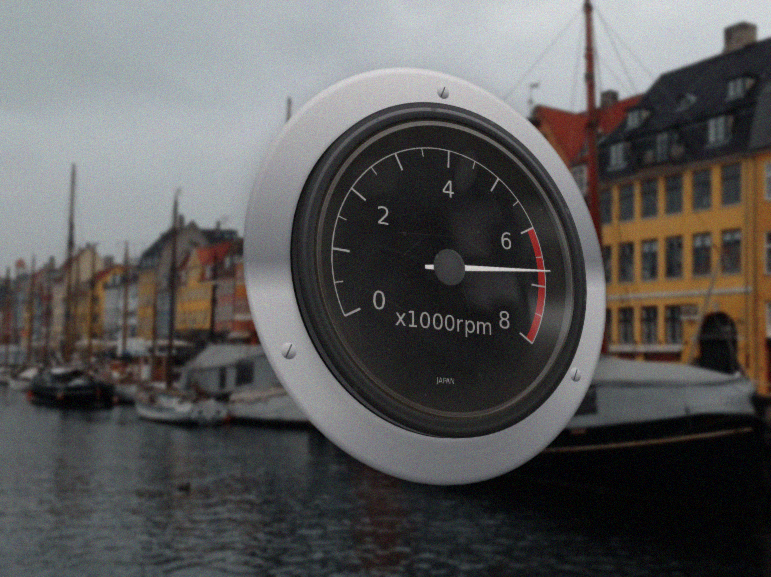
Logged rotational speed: **6750** rpm
